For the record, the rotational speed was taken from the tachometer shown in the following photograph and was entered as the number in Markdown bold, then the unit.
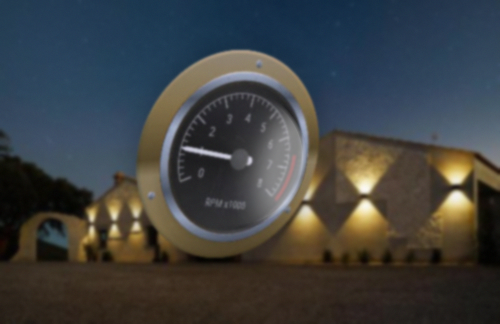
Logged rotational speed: **1000** rpm
